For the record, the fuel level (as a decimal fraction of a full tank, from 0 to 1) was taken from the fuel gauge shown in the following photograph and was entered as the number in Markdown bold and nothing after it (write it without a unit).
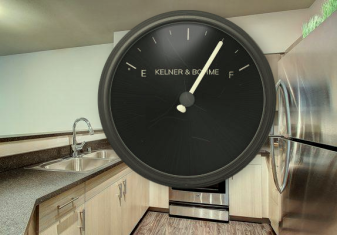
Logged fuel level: **0.75**
